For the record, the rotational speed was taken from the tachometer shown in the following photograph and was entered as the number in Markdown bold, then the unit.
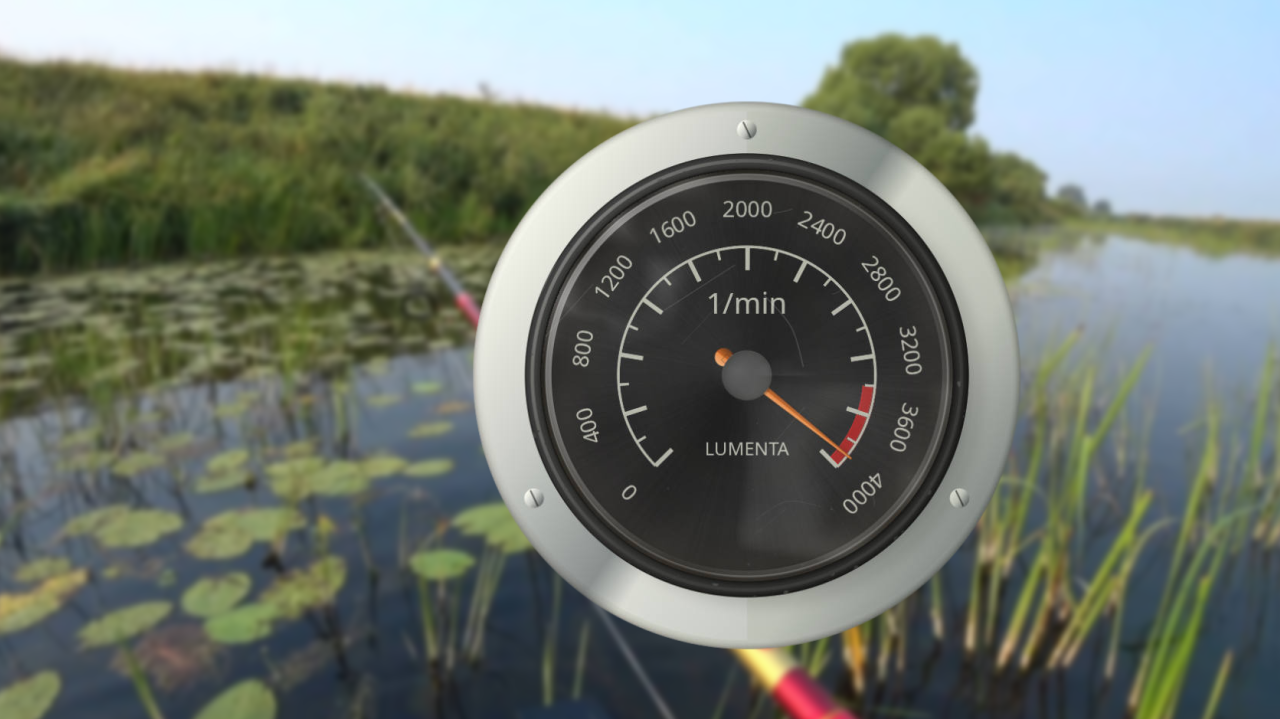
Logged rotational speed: **3900** rpm
